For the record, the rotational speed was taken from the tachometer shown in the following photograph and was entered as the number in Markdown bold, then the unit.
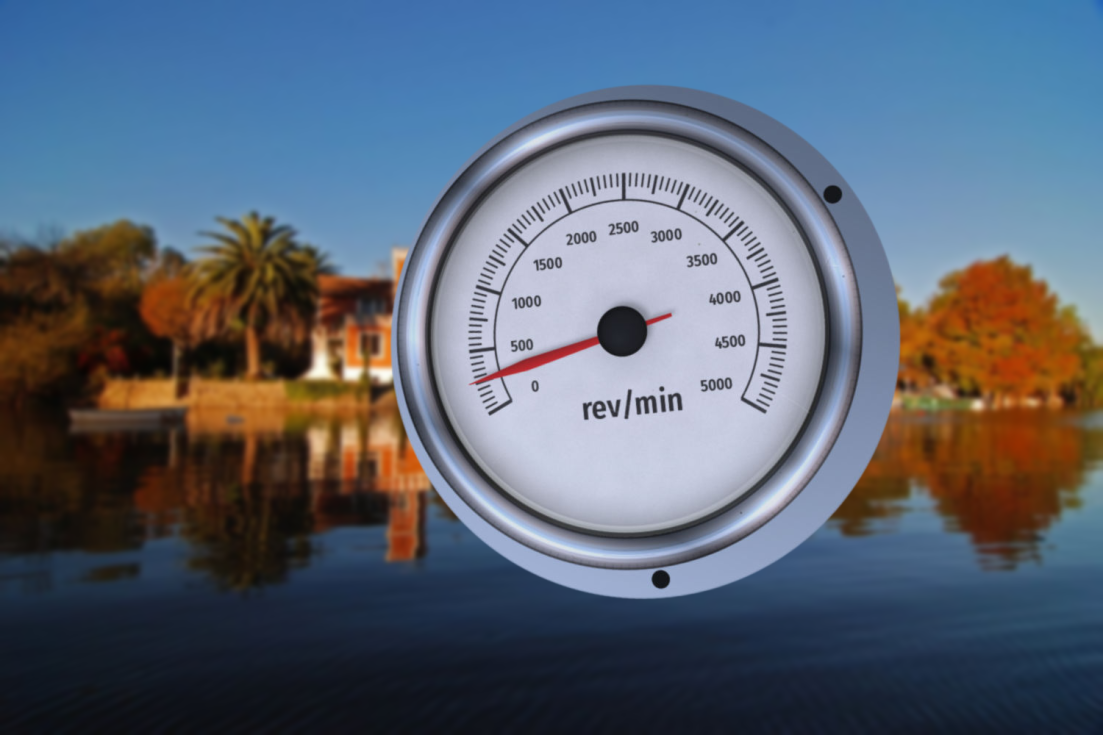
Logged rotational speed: **250** rpm
